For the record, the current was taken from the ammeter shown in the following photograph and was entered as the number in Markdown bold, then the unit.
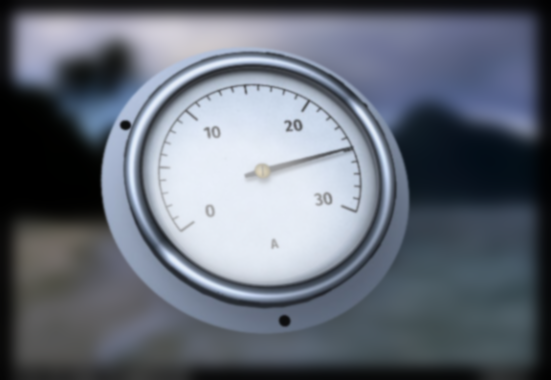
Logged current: **25** A
